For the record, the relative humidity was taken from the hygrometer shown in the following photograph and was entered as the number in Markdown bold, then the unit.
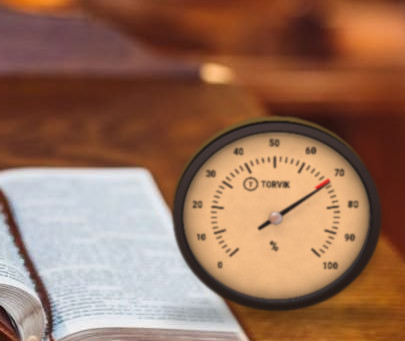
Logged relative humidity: **70** %
